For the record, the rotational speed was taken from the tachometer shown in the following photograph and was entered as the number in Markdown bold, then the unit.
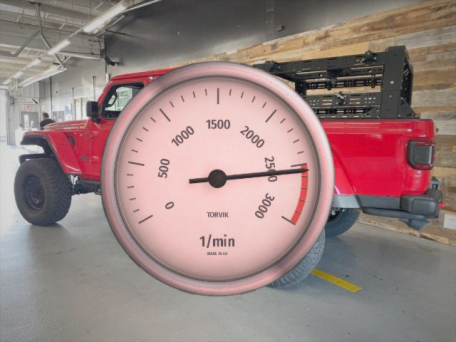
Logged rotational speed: **2550** rpm
